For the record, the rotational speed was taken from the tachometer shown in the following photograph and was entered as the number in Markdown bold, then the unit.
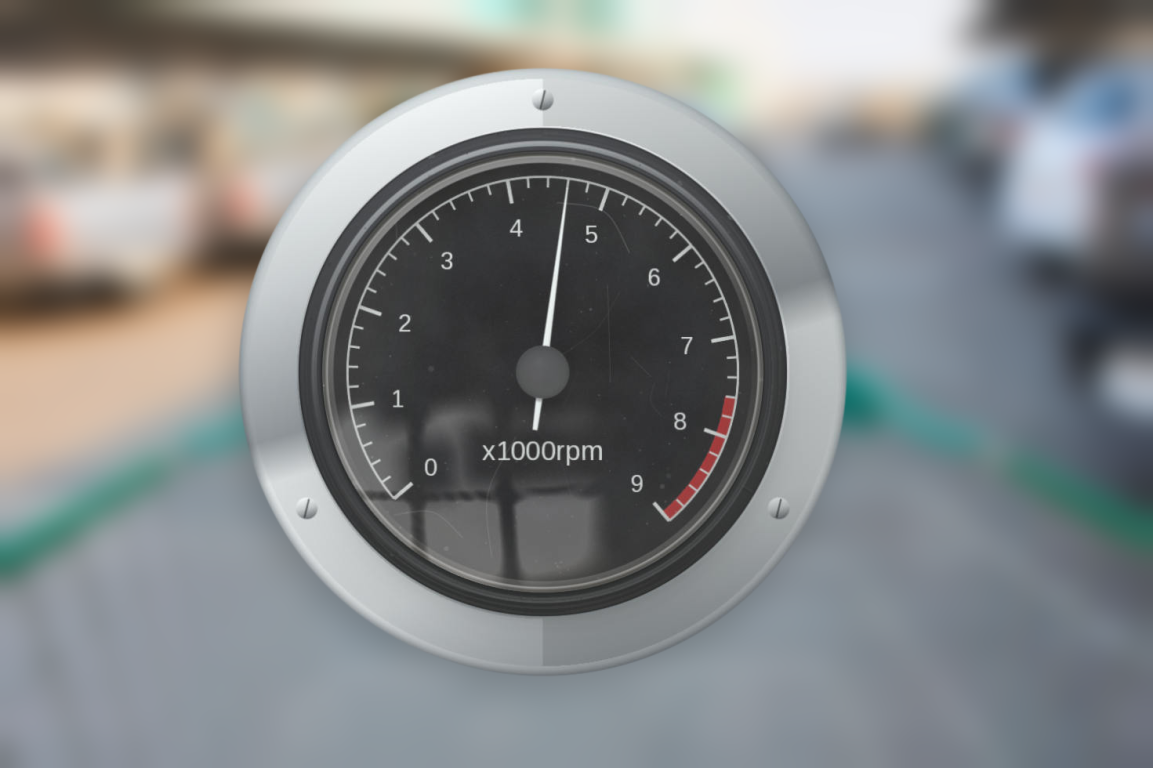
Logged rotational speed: **4600** rpm
